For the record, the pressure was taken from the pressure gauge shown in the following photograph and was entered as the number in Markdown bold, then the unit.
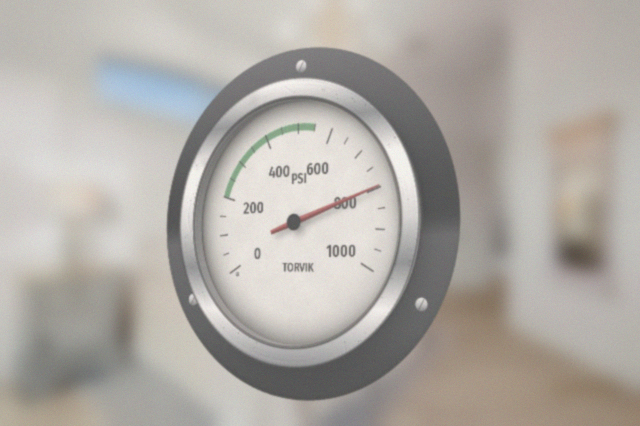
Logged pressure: **800** psi
